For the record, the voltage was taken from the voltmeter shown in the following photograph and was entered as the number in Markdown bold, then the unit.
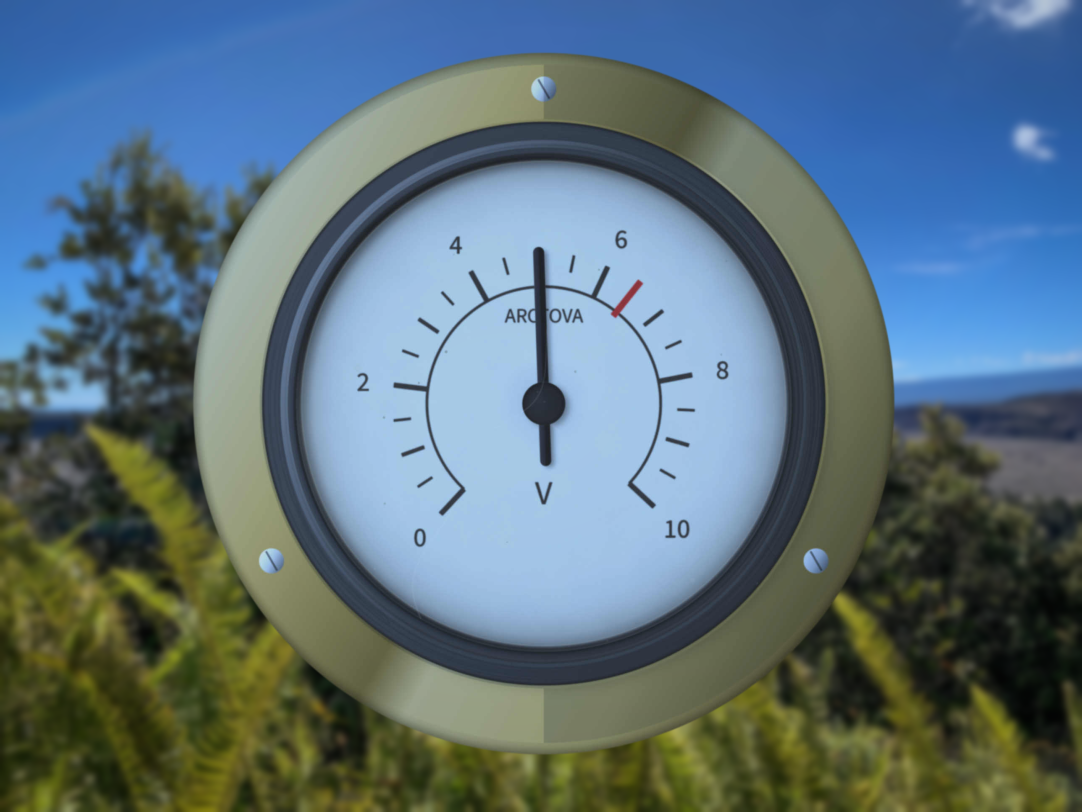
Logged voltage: **5** V
